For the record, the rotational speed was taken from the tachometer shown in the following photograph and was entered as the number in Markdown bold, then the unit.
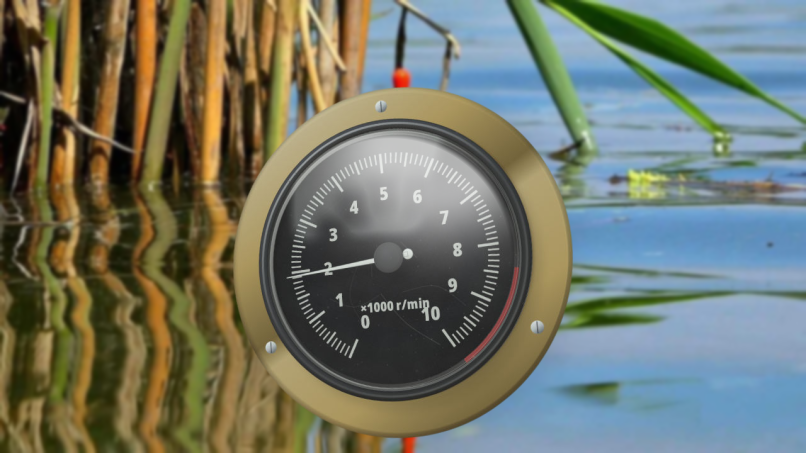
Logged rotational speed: **1900** rpm
